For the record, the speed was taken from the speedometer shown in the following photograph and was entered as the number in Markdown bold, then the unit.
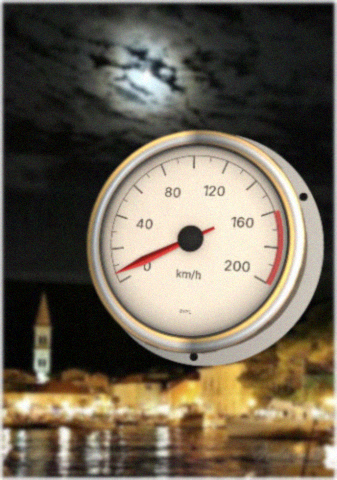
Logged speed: **5** km/h
